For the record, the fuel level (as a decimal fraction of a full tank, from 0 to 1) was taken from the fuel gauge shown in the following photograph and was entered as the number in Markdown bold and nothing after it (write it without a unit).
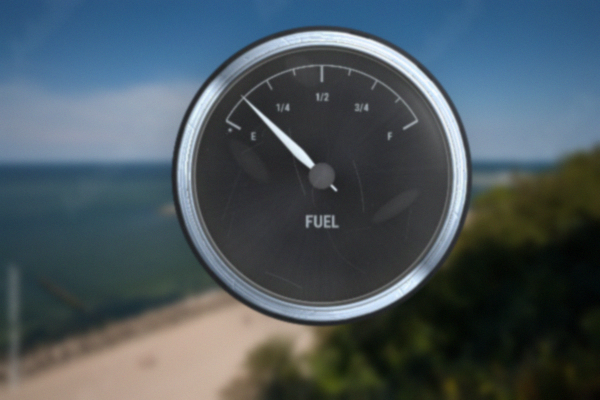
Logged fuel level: **0.125**
